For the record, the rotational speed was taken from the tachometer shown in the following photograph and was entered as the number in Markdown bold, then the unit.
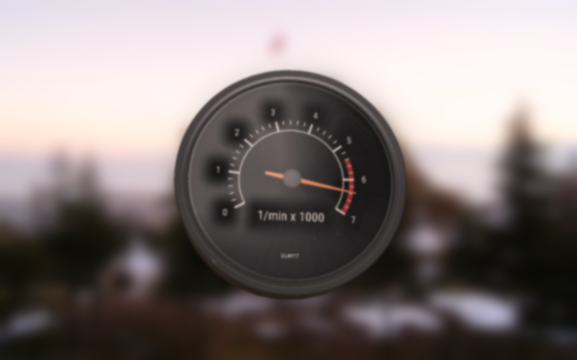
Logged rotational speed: **6400** rpm
